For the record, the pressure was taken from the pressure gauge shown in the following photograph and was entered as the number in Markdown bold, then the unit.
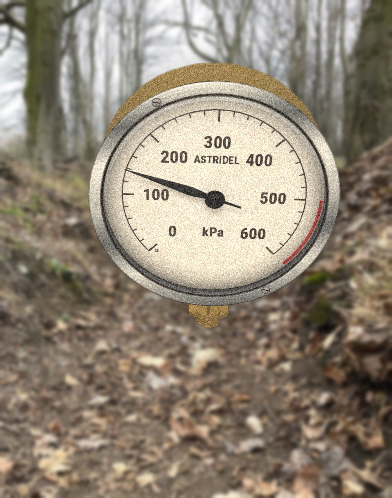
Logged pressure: **140** kPa
